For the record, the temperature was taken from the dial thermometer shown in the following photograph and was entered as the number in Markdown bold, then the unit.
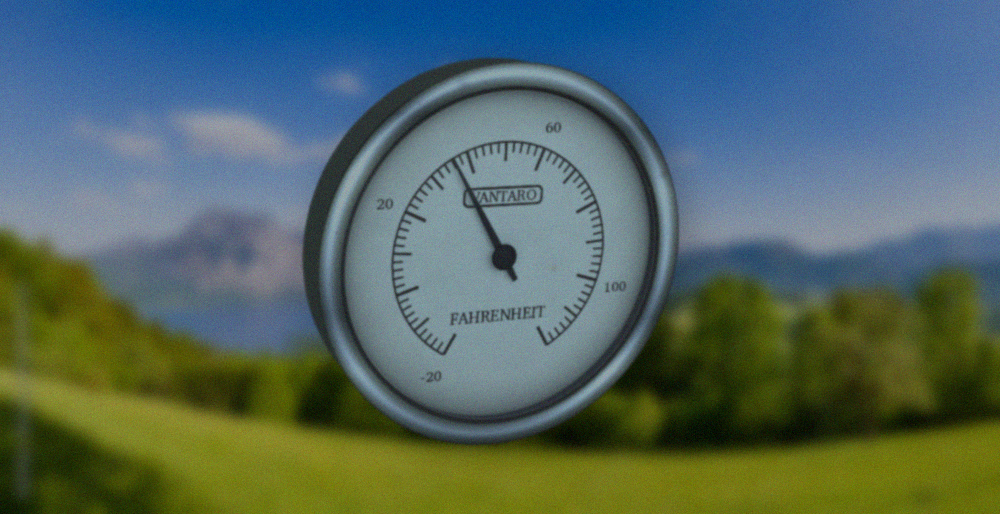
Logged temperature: **36** °F
